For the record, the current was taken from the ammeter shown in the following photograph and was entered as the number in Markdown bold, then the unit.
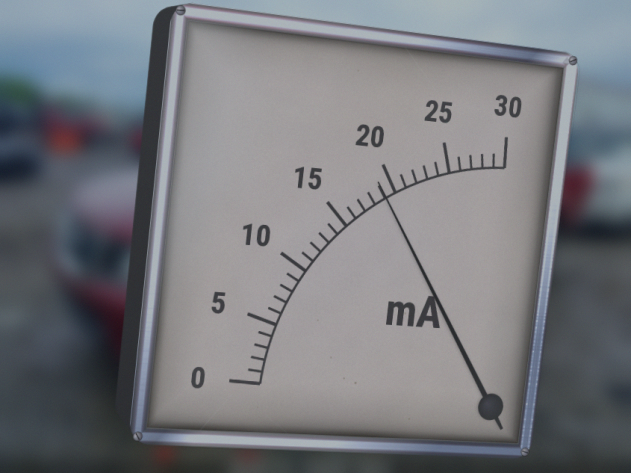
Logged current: **19** mA
